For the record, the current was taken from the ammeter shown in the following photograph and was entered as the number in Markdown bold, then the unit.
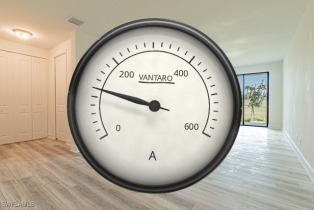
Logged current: **120** A
